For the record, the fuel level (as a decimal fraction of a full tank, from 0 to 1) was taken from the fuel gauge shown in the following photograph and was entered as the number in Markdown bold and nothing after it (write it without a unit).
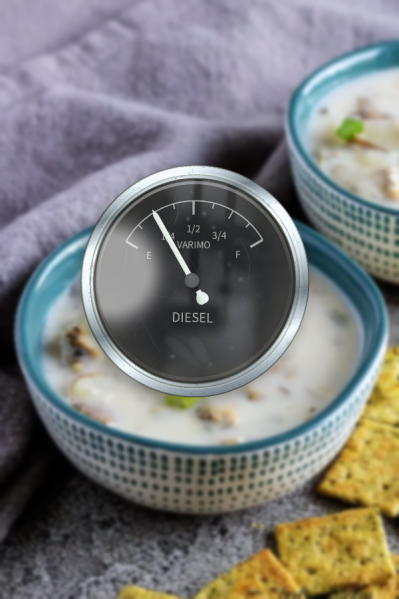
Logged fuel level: **0.25**
